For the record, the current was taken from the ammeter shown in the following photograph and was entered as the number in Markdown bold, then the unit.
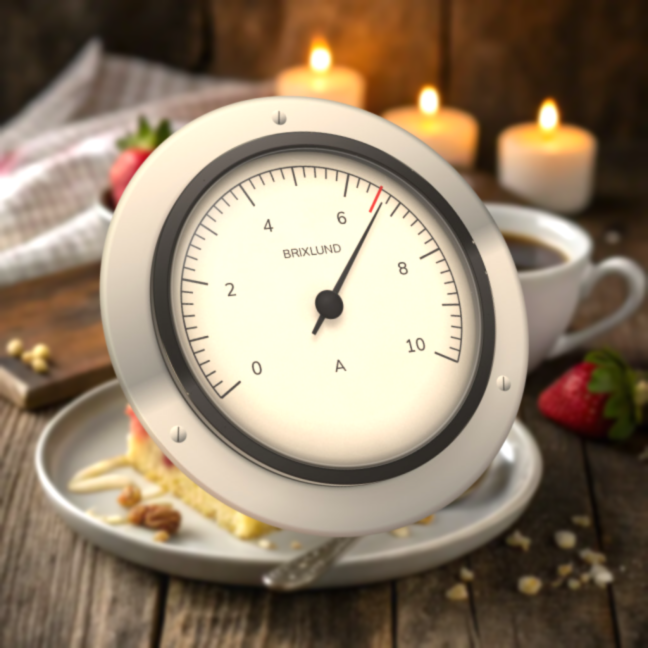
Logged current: **6.7** A
